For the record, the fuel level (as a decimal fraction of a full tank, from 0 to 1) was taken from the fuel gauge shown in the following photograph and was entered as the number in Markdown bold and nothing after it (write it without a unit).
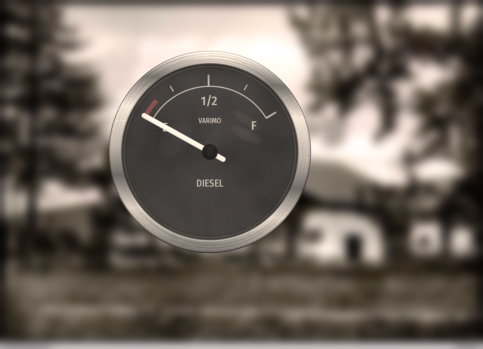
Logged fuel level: **0**
